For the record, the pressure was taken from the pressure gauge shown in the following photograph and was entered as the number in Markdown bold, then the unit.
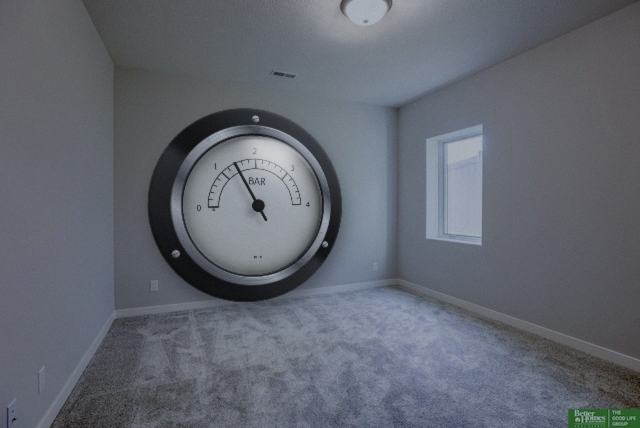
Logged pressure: **1.4** bar
